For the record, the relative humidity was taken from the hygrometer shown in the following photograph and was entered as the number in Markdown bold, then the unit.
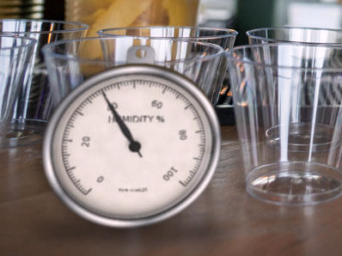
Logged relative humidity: **40** %
